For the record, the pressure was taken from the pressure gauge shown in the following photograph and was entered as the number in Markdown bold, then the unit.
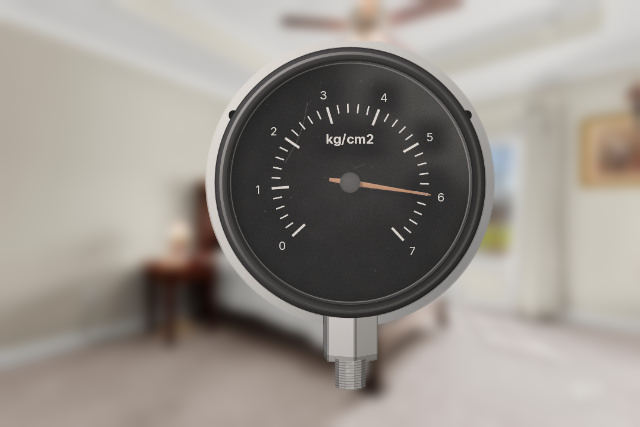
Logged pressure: **6** kg/cm²
